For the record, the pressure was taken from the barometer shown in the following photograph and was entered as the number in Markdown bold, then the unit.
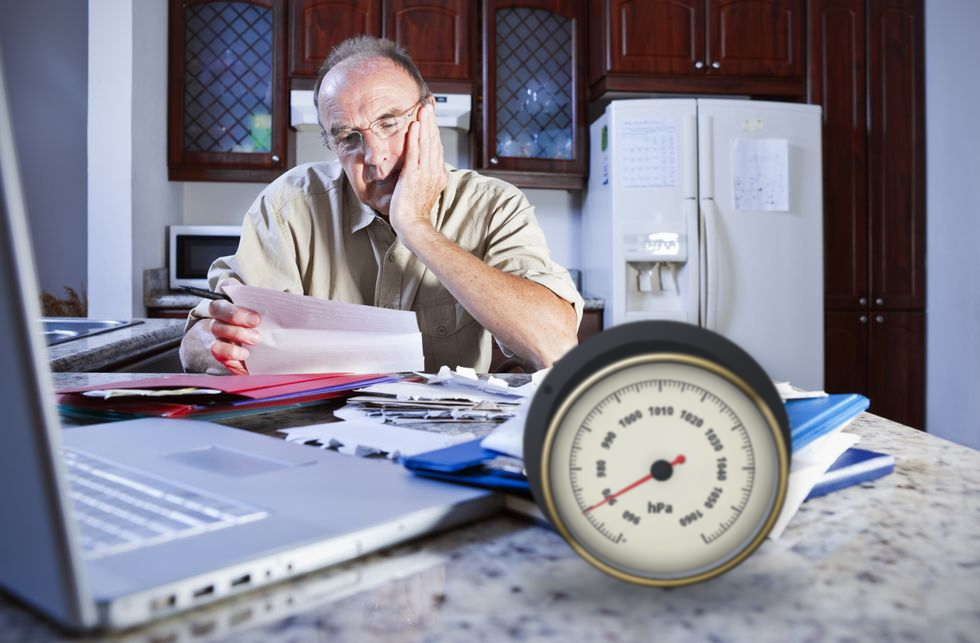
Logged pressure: **970** hPa
